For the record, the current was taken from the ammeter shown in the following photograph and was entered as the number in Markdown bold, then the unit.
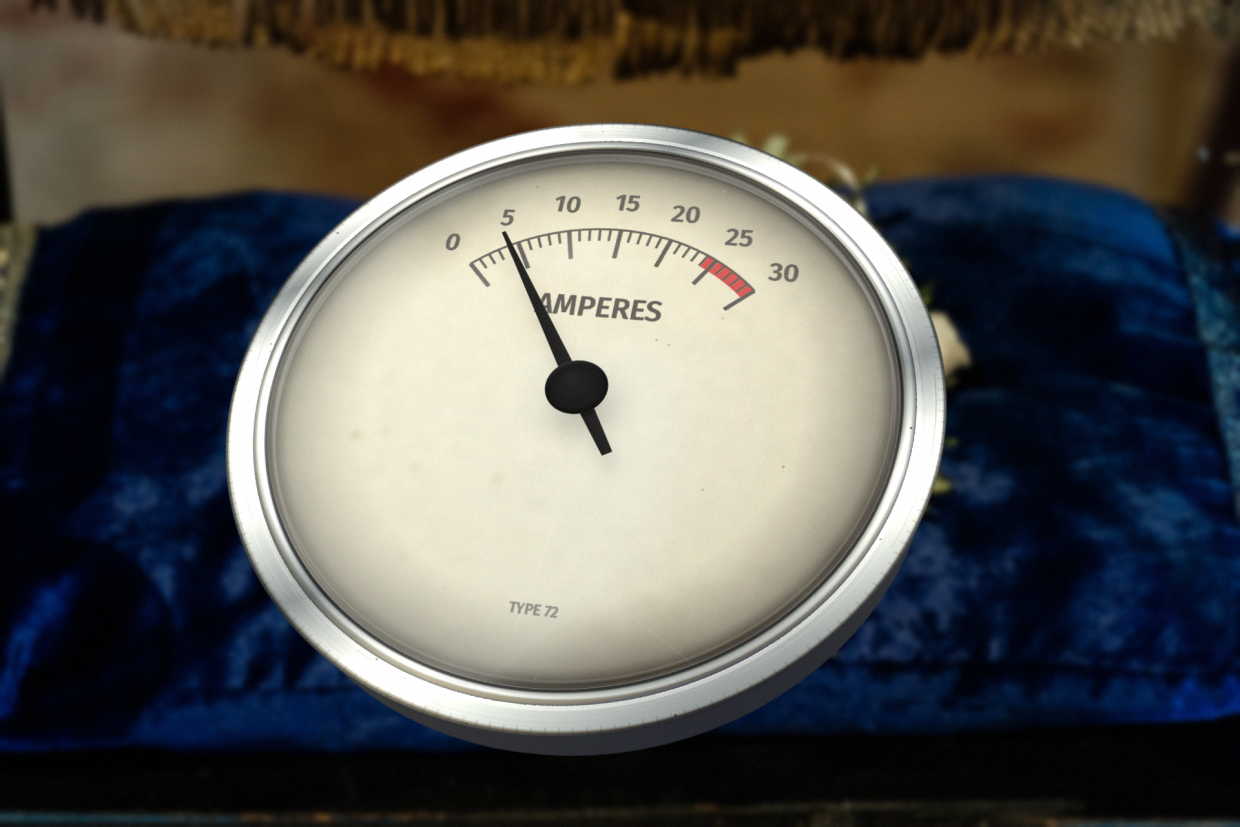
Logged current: **4** A
